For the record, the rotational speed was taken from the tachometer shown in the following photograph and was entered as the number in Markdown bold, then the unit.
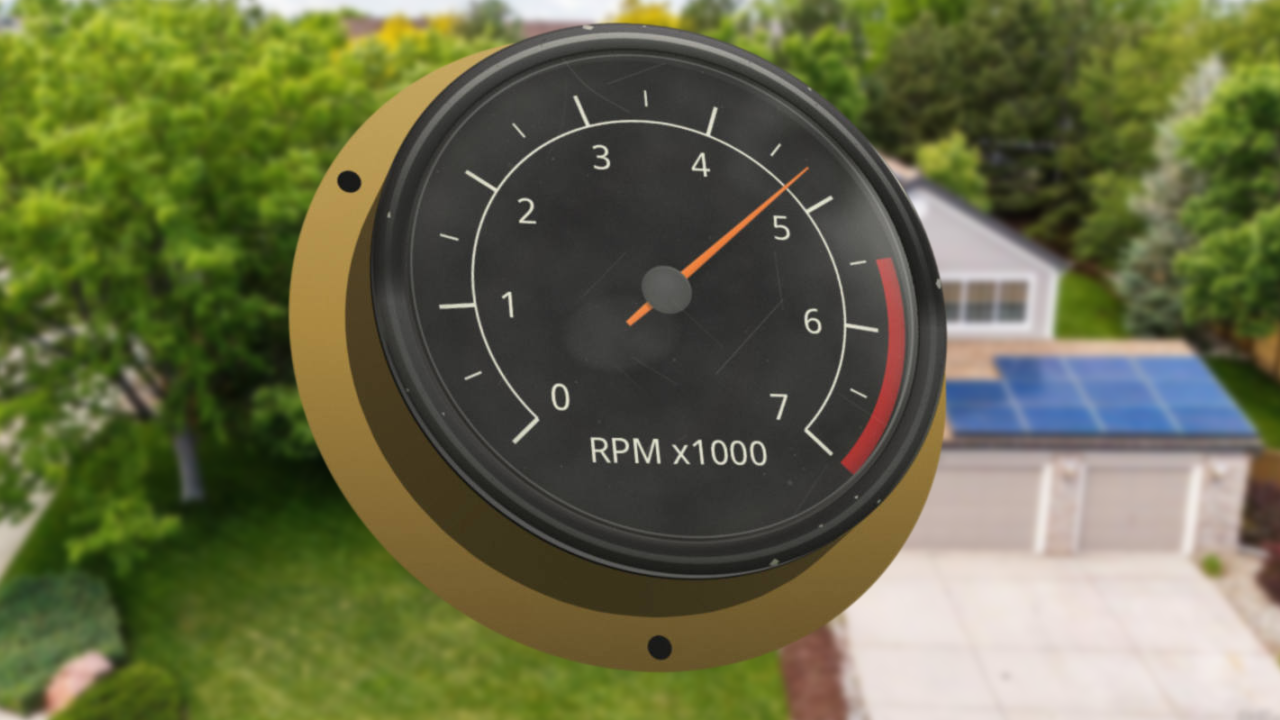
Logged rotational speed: **4750** rpm
